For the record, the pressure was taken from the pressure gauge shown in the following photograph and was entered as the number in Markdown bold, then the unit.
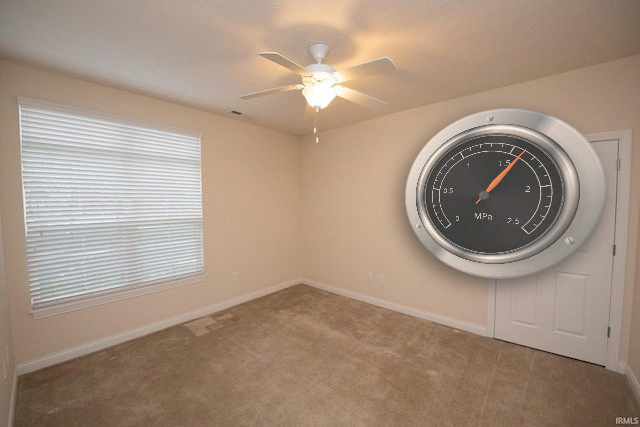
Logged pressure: **1.6** MPa
